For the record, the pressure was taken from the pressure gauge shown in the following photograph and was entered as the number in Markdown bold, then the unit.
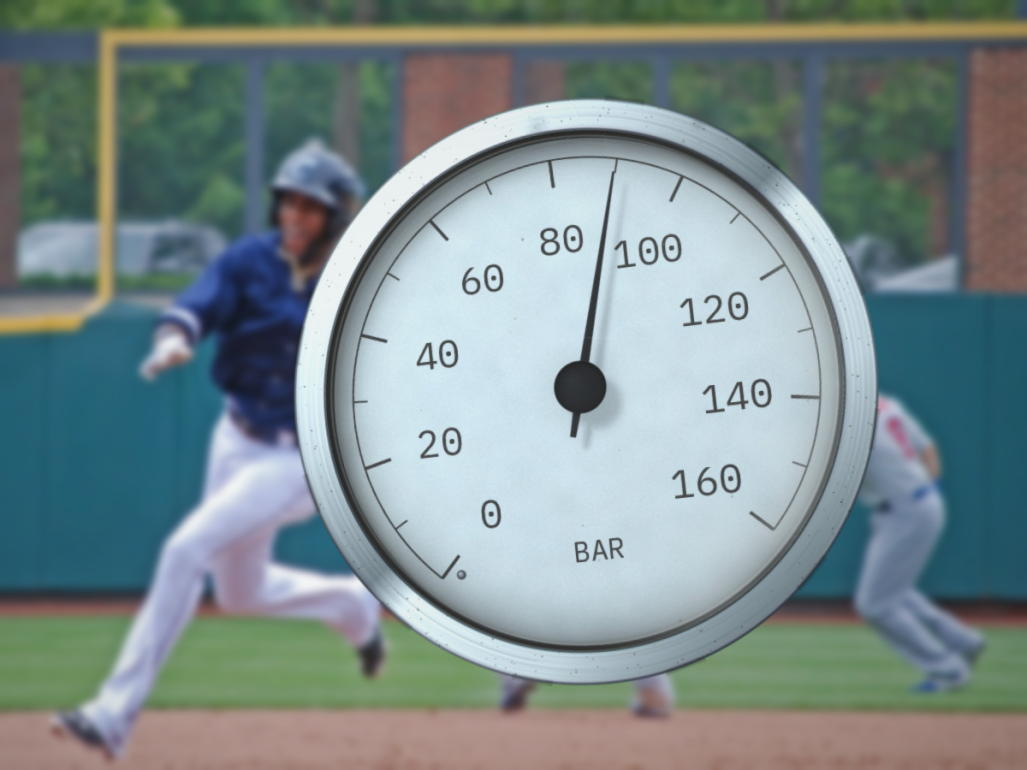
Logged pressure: **90** bar
